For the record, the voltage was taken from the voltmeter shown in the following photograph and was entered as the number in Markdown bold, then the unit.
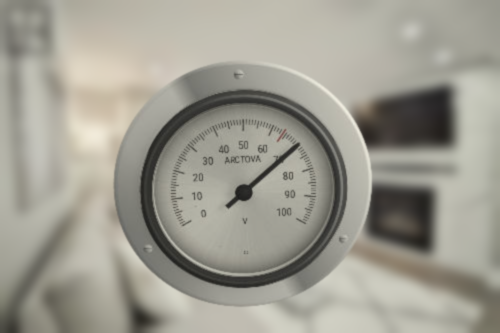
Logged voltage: **70** V
